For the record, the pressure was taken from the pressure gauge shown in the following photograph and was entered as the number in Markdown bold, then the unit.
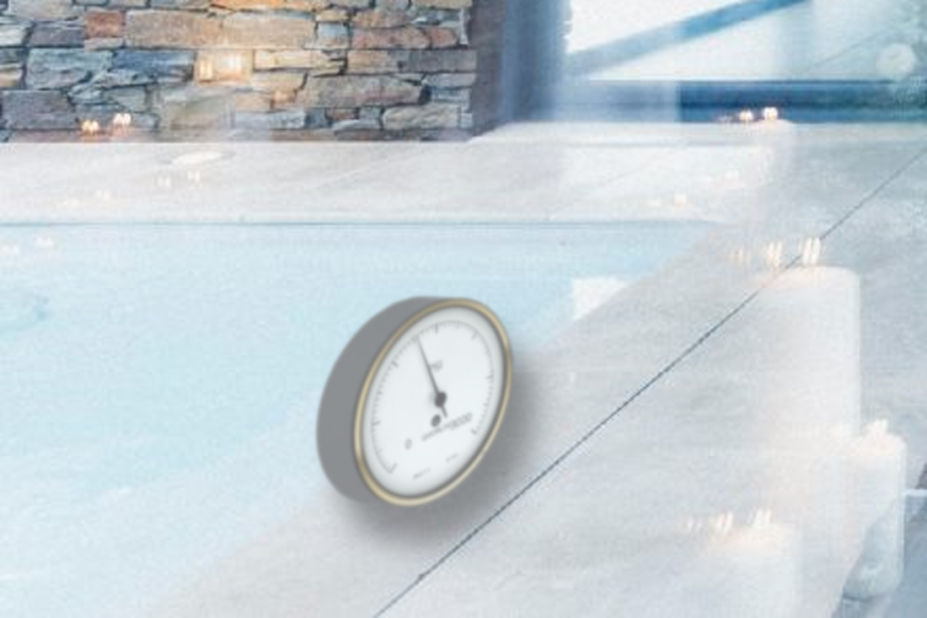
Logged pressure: **1250** psi
